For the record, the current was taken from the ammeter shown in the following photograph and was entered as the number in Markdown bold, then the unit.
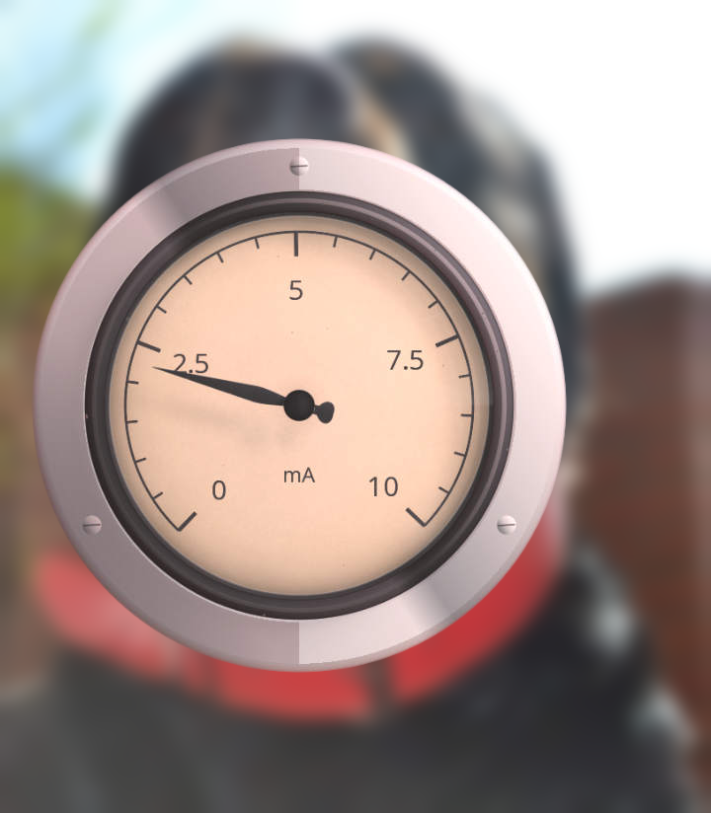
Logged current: **2.25** mA
